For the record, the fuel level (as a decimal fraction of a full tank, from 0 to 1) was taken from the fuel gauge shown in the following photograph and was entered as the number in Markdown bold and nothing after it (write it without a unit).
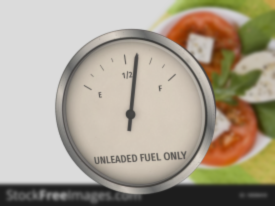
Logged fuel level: **0.625**
